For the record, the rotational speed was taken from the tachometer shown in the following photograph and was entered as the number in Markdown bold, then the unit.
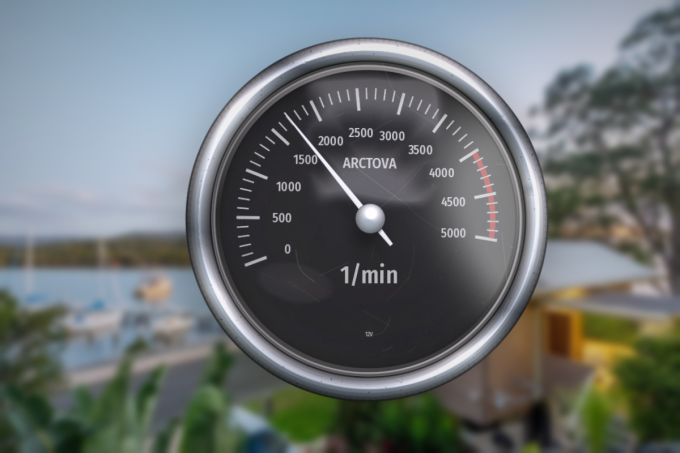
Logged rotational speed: **1700** rpm
